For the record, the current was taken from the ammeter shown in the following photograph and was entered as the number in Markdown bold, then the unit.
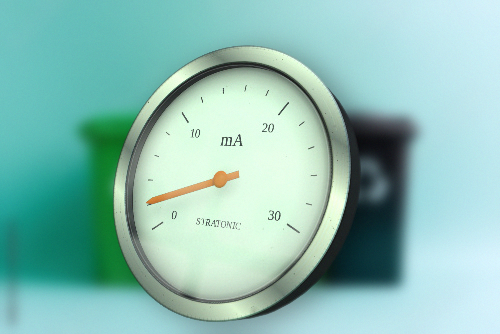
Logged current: **2** mA
